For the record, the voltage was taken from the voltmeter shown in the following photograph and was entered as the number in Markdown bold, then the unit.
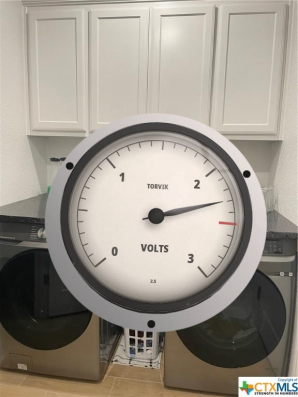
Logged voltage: **2.3** V
